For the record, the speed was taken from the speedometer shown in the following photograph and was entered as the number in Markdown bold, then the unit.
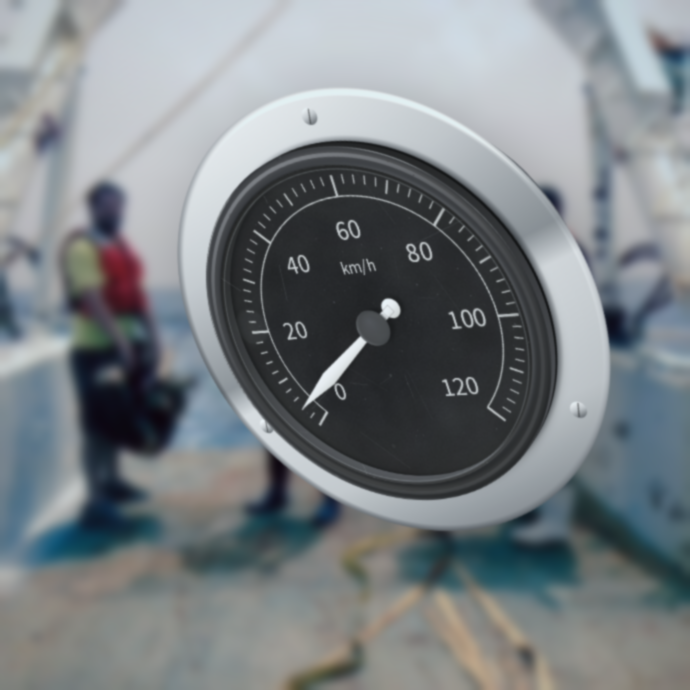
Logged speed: **4** km/h
